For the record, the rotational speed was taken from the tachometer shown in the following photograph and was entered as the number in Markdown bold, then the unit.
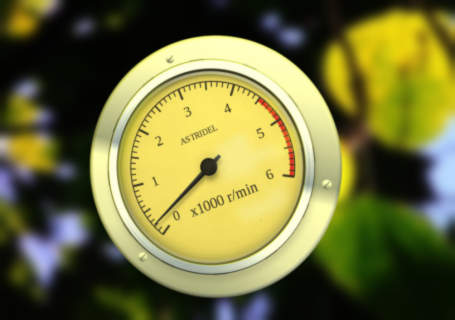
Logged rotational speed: **200** rpm
